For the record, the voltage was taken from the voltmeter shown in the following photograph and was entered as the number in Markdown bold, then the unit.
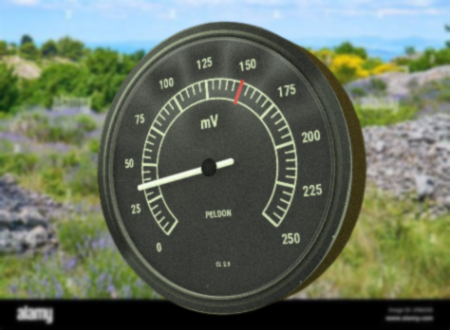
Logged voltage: **35** mV
